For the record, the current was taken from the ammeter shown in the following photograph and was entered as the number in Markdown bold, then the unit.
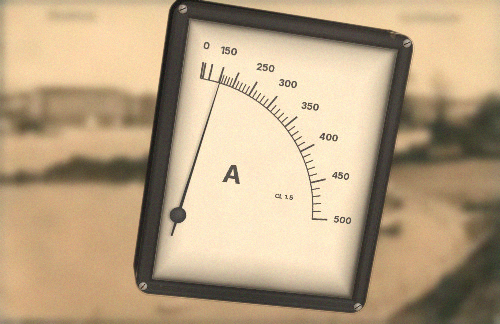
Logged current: **150** A
